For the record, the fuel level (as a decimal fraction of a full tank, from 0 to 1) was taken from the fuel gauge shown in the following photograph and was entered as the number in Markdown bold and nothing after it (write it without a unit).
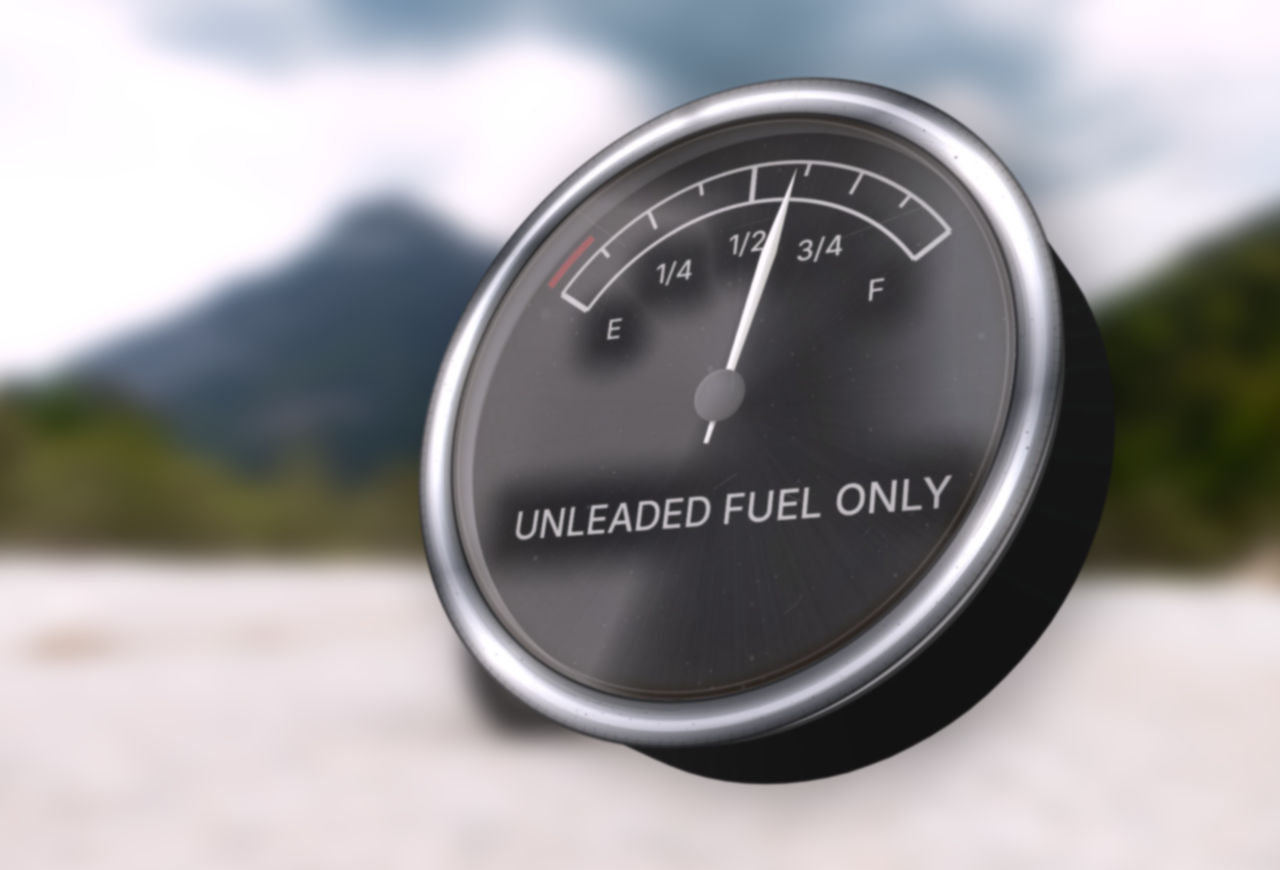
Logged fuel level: **0.625**
